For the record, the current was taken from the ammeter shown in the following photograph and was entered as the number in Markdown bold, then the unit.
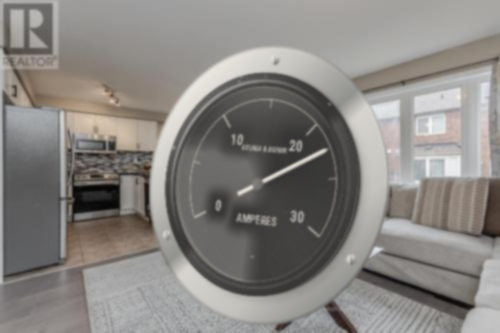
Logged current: **22.5** A
